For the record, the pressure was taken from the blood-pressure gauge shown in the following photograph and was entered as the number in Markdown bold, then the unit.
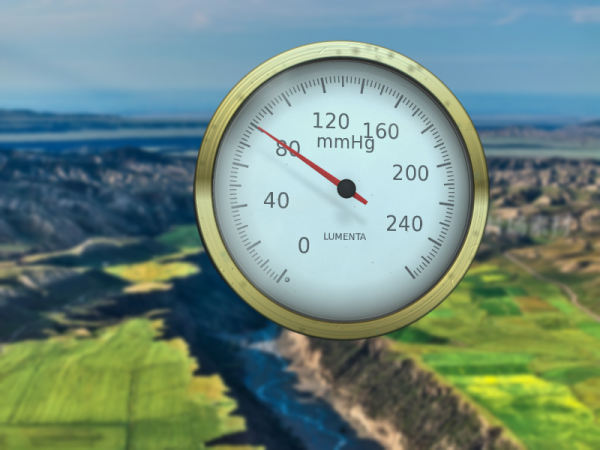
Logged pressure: **80** mmHg
